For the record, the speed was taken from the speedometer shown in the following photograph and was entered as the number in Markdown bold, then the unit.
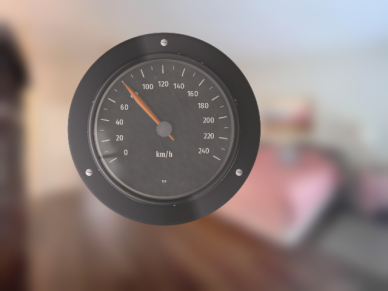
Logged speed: **80** km/h
